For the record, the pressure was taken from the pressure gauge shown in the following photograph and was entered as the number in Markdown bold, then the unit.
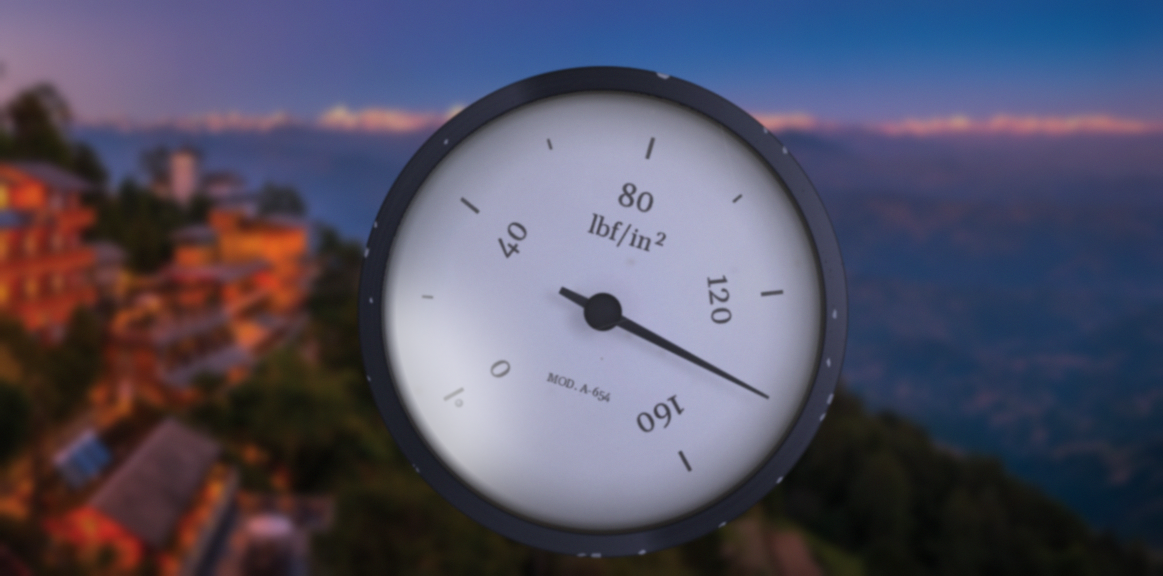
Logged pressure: **140** psi
